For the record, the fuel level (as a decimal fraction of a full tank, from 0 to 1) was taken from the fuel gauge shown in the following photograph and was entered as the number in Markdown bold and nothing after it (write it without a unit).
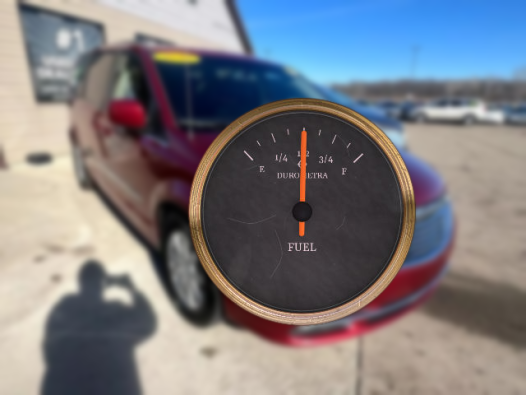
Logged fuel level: **0.5**
